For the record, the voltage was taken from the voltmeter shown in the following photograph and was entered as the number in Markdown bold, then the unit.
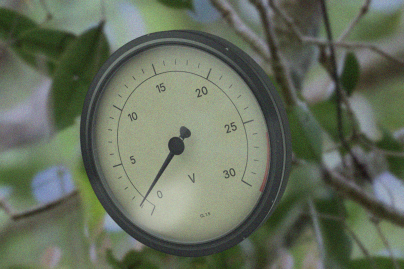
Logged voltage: **1** V
